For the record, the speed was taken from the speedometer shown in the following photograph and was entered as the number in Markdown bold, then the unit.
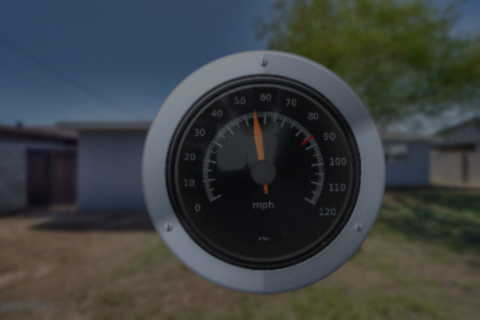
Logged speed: **55** mph
